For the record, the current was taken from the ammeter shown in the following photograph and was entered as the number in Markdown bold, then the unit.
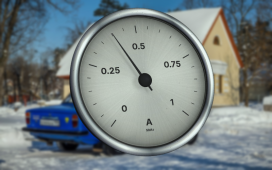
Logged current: **0.4** A
